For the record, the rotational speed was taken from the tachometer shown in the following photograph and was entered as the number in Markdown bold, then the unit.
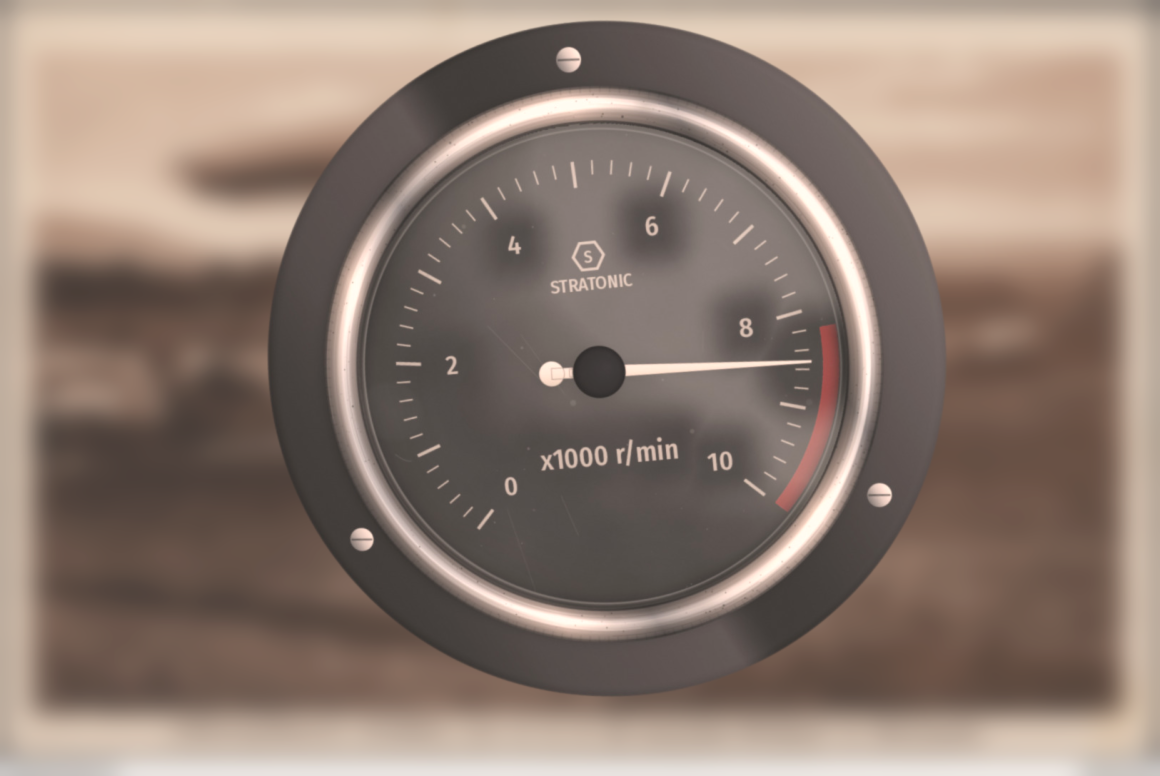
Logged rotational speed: **8500** rpm
